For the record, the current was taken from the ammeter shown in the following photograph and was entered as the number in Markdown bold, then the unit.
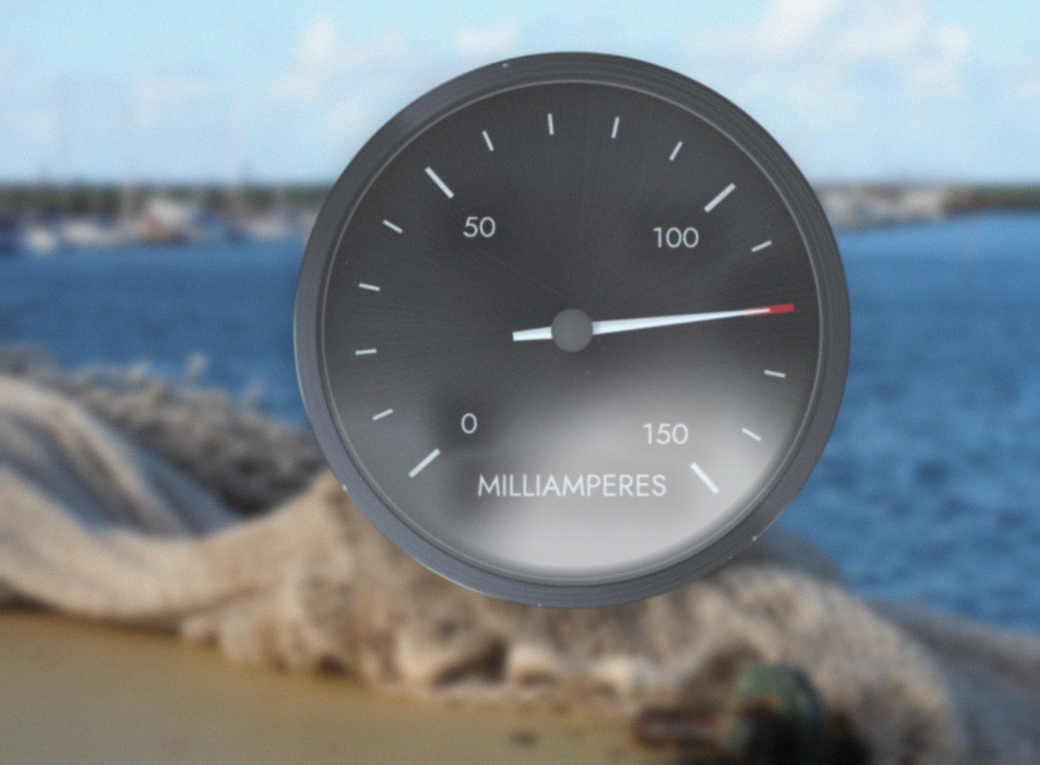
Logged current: **120** mA
